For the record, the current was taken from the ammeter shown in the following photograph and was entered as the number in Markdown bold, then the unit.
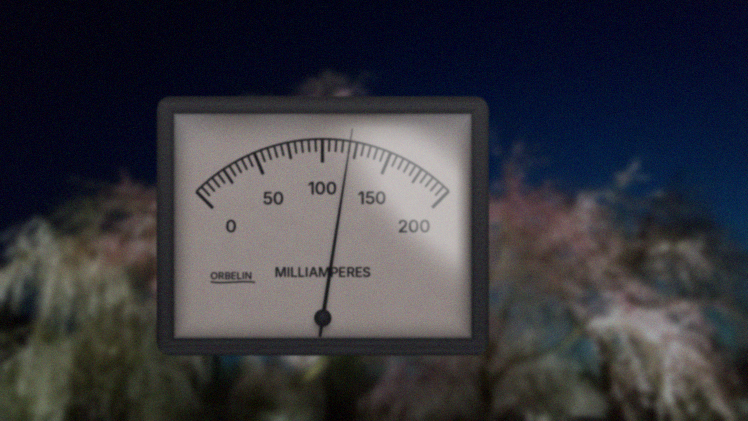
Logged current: **120** mA
